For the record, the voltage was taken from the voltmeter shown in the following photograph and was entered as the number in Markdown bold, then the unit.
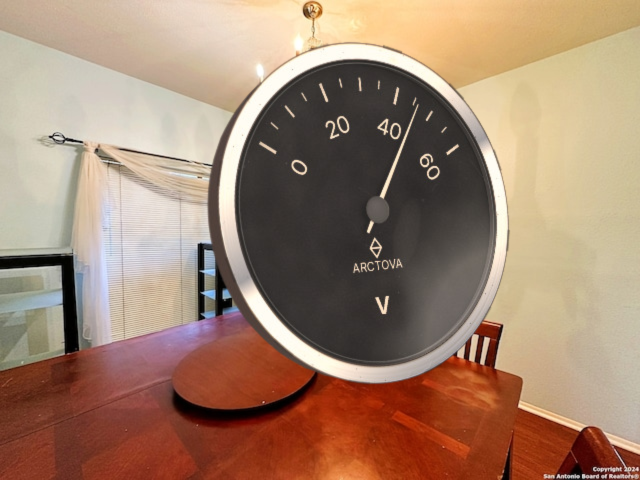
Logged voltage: **45** V
